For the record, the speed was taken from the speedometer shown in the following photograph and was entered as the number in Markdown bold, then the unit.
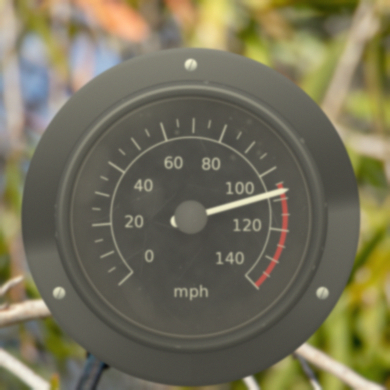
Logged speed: **107.5** mph
